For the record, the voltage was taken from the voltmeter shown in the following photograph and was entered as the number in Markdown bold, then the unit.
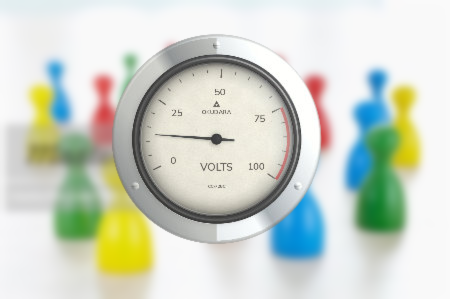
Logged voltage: **12.5** V
